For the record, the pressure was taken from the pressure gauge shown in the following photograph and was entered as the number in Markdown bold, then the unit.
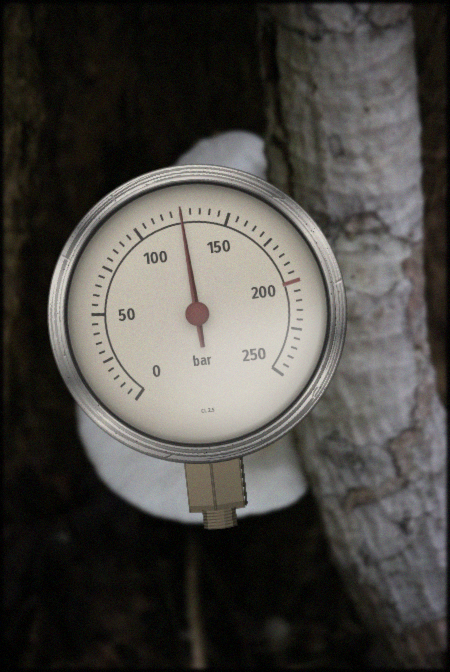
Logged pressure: **125** bar
